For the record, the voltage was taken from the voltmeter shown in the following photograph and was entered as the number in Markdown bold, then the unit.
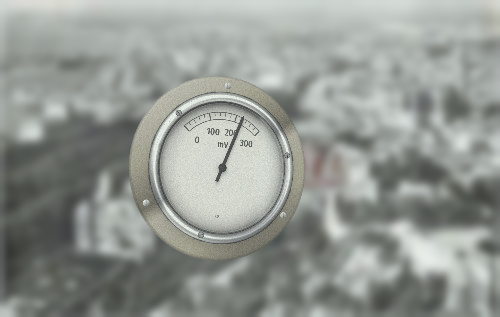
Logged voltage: **220** mV
